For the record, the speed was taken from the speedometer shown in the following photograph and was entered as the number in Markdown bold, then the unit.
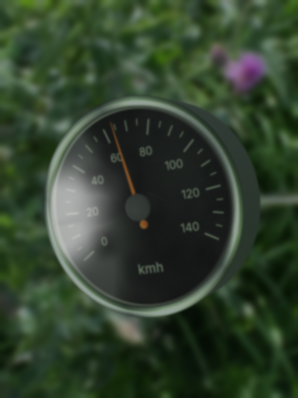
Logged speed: **65** km/h
